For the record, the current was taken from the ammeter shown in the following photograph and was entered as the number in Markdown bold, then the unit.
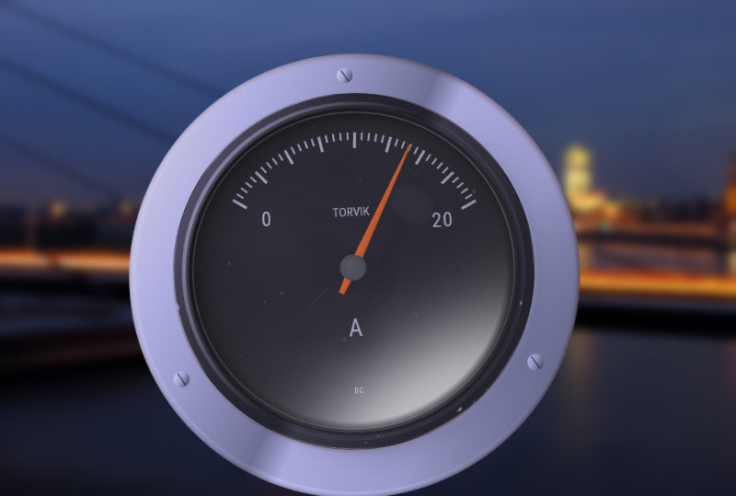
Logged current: **14** A
